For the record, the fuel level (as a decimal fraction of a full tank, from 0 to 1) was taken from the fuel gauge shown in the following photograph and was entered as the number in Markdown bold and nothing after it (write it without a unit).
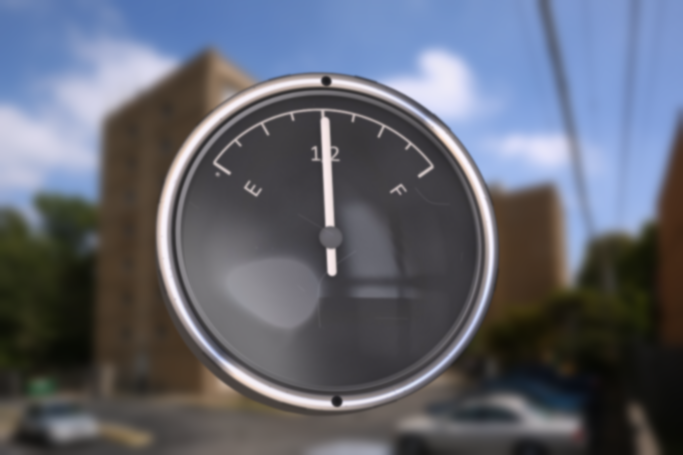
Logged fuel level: **0.5**
